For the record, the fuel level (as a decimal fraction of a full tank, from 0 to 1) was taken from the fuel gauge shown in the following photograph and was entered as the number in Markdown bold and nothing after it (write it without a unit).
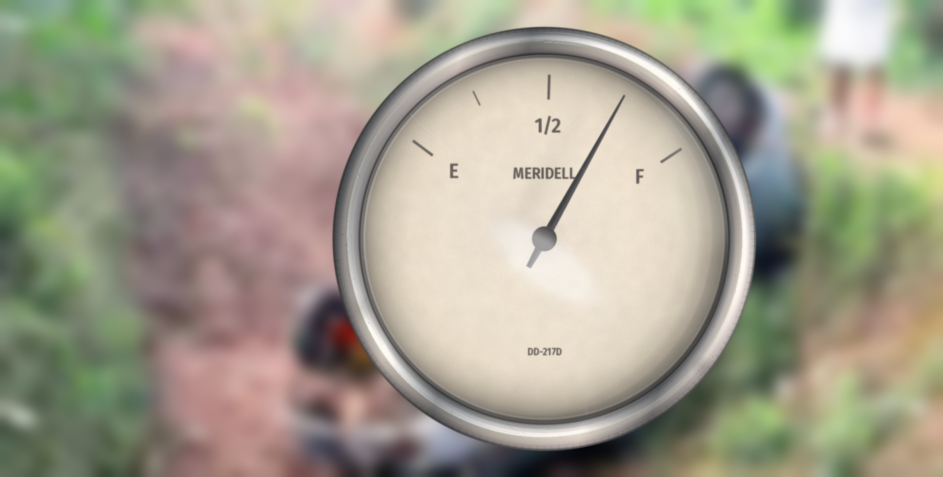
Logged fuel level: **0.75**
